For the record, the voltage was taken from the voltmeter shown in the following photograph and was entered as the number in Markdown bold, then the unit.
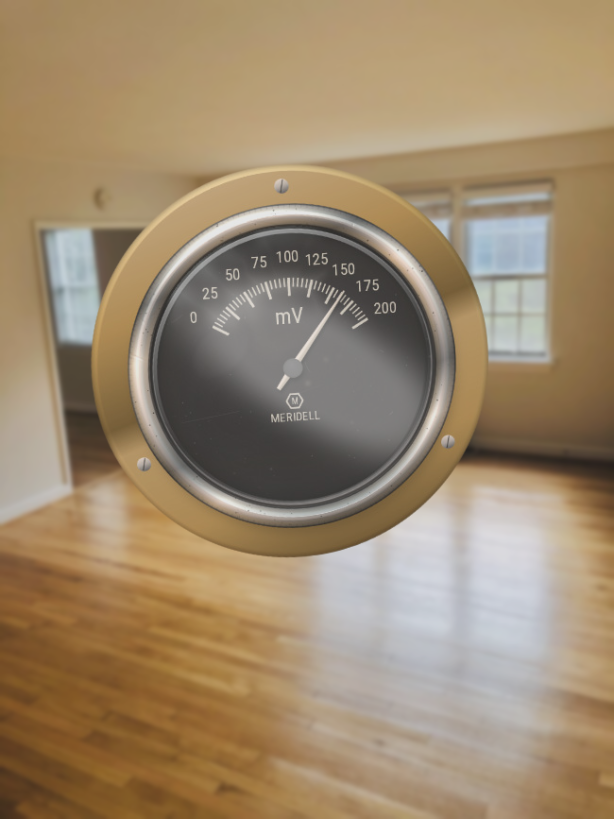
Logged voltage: **160** mV
